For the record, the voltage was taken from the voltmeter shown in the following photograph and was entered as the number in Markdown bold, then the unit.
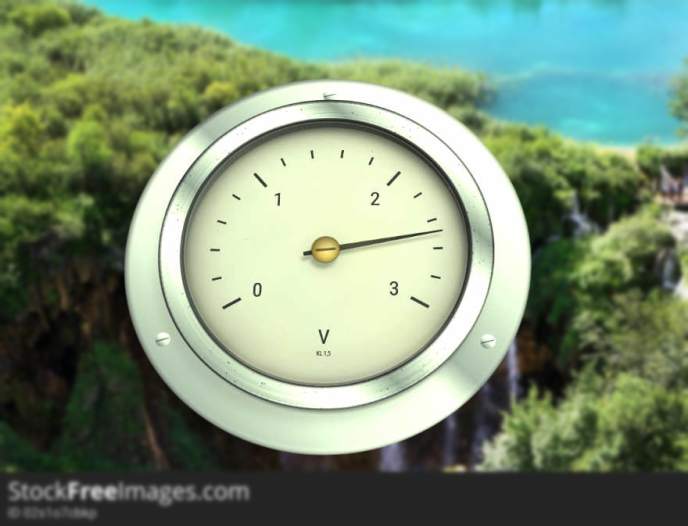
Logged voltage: **2.5** V
